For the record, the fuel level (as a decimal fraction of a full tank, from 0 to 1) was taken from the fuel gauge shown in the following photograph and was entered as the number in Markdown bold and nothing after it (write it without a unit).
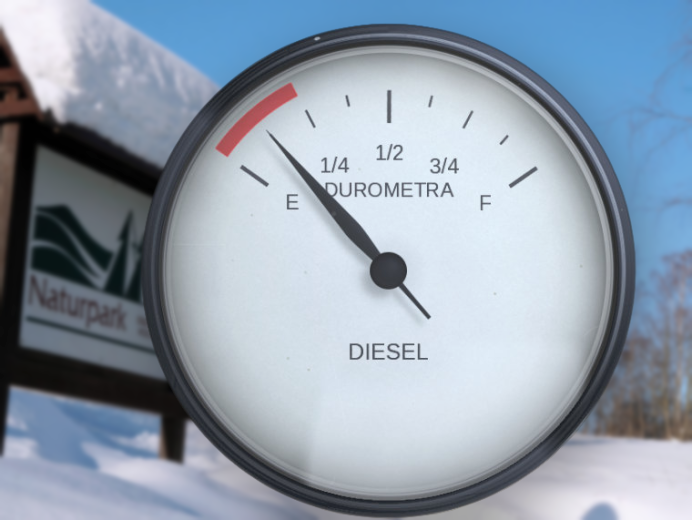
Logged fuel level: **0.125**
